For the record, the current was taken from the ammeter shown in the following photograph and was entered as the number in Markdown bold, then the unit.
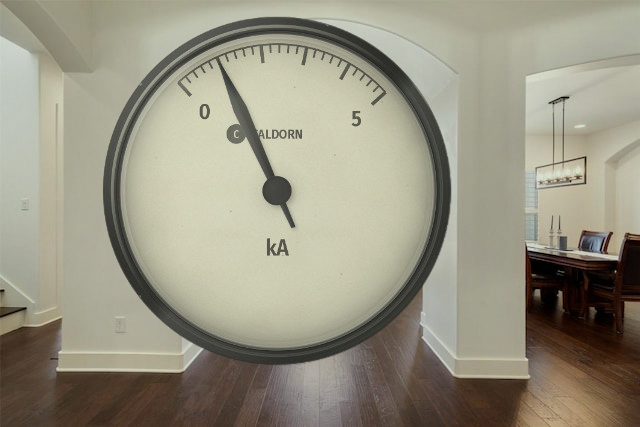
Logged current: **1** kA
